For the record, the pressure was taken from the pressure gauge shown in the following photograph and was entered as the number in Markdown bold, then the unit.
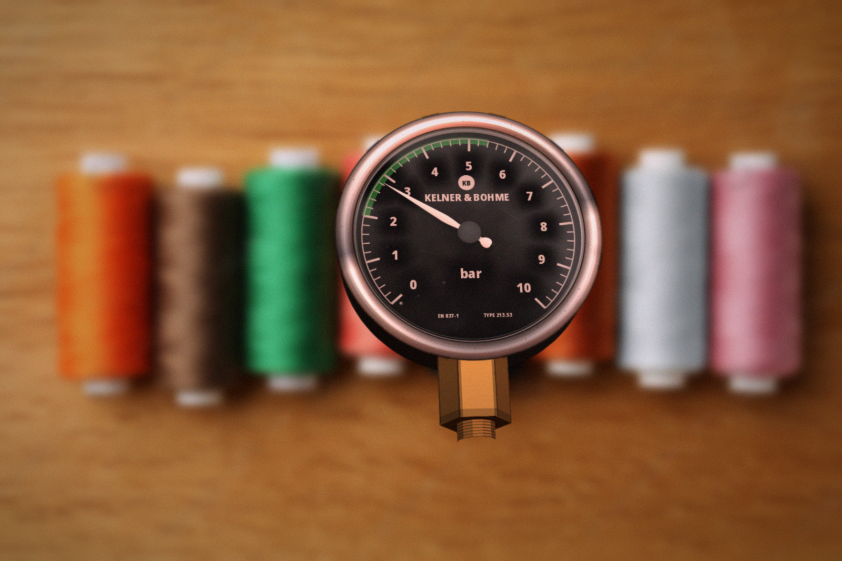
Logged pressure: **2.8** bar
